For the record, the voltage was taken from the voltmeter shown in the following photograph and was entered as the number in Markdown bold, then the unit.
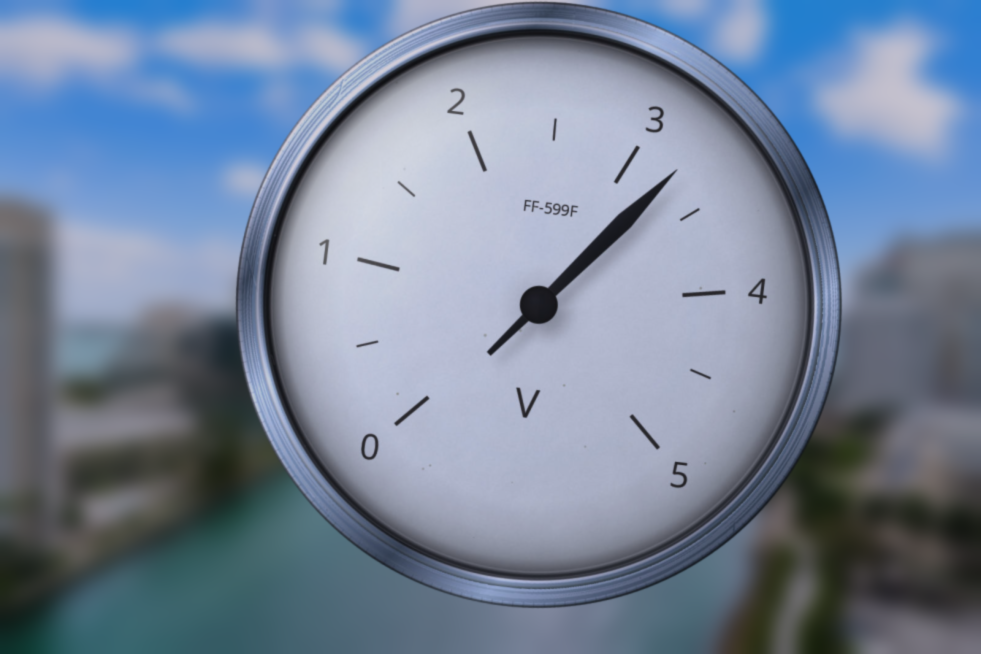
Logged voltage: **3.25** V
